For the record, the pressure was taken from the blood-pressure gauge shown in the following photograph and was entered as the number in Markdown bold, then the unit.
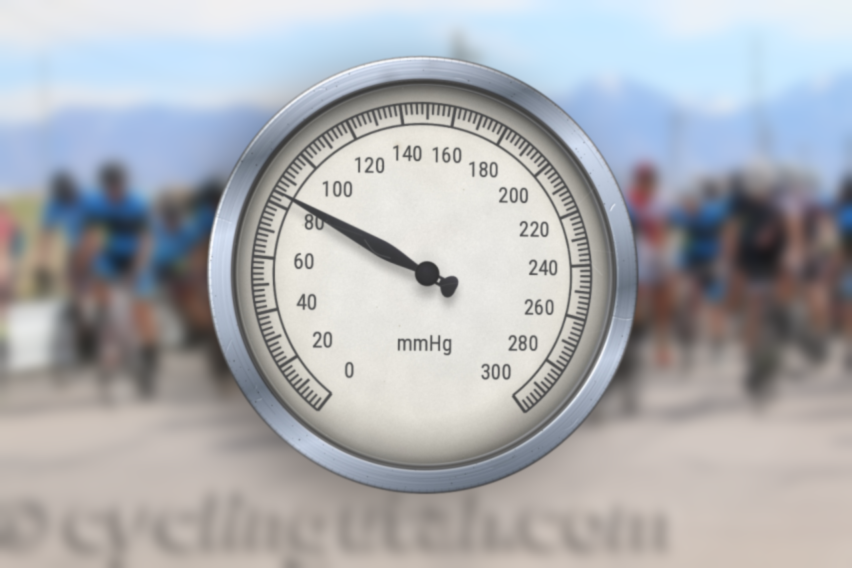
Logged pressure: **84** mmHg
